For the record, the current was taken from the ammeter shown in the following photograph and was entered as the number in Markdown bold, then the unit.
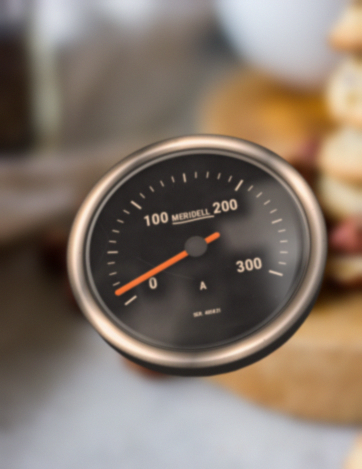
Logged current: **10** A
